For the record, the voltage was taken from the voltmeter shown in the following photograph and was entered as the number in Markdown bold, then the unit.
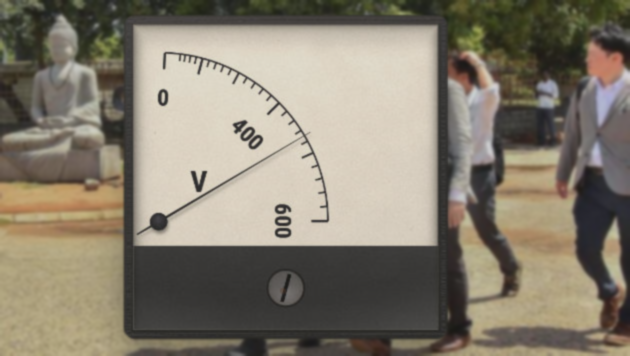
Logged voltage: **470** V
